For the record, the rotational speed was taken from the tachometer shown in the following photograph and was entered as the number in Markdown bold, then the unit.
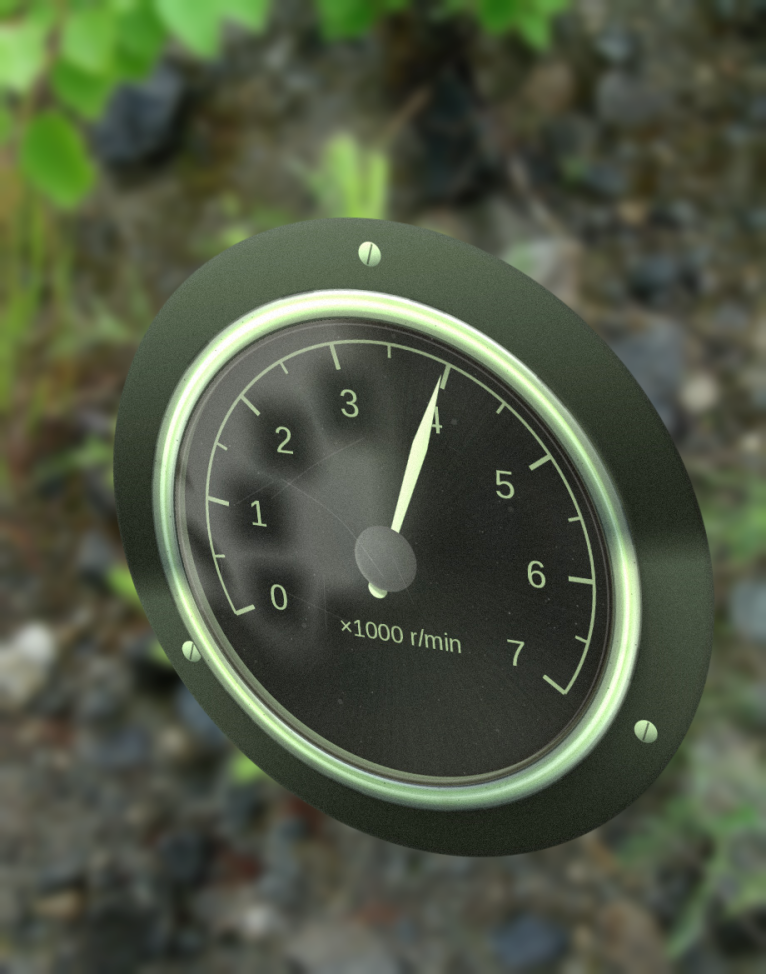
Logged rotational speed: **4000** rpm
